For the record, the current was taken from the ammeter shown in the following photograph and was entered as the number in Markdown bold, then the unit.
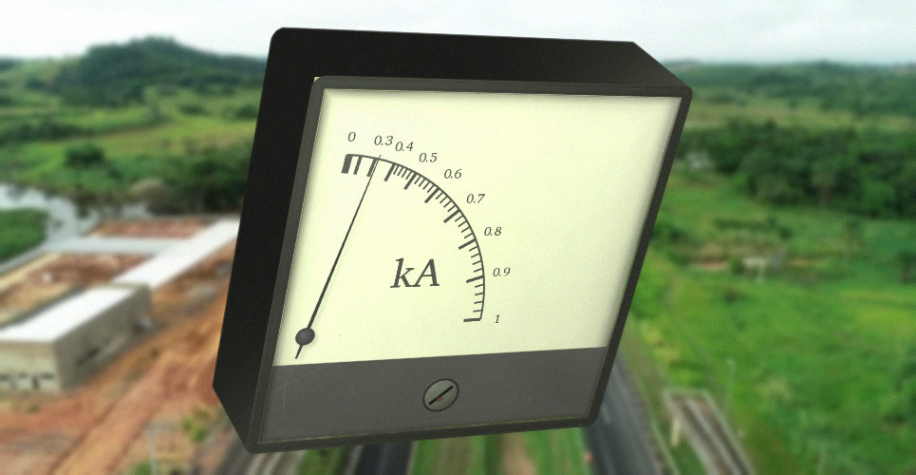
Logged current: **0.3** kA
